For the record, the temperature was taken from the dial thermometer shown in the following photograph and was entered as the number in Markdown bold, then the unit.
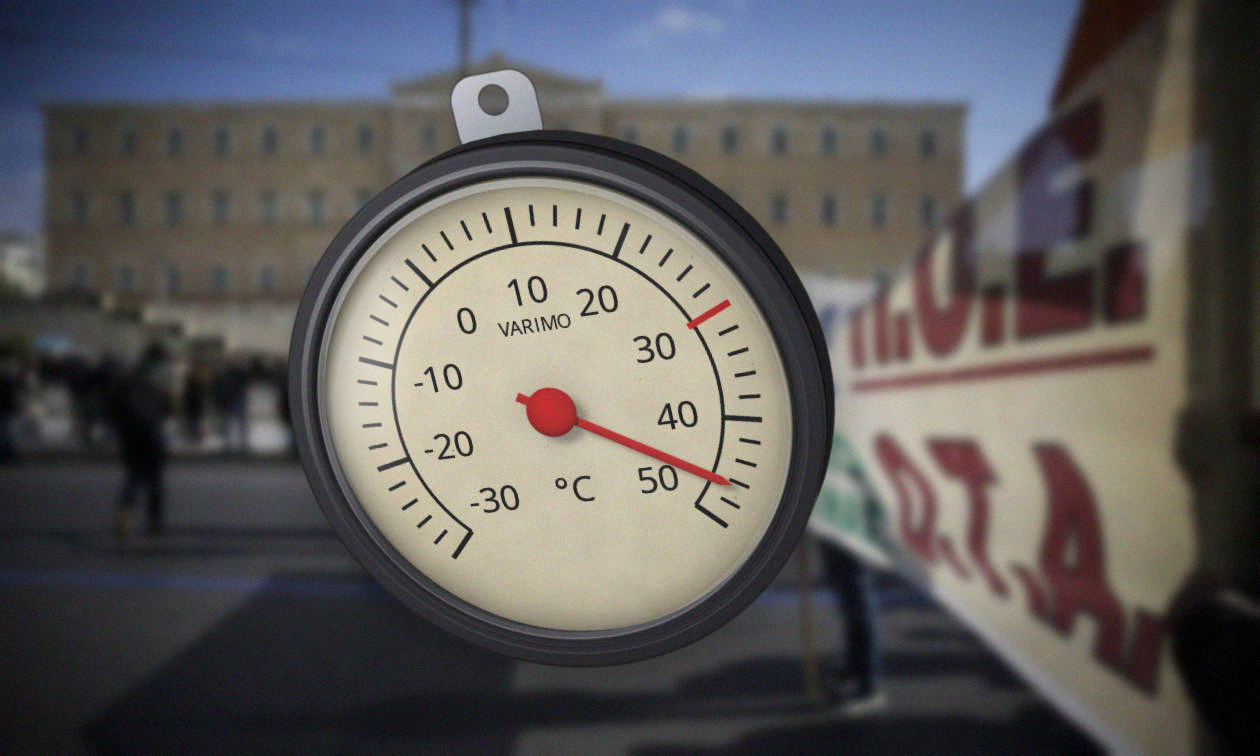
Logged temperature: **46** °C
